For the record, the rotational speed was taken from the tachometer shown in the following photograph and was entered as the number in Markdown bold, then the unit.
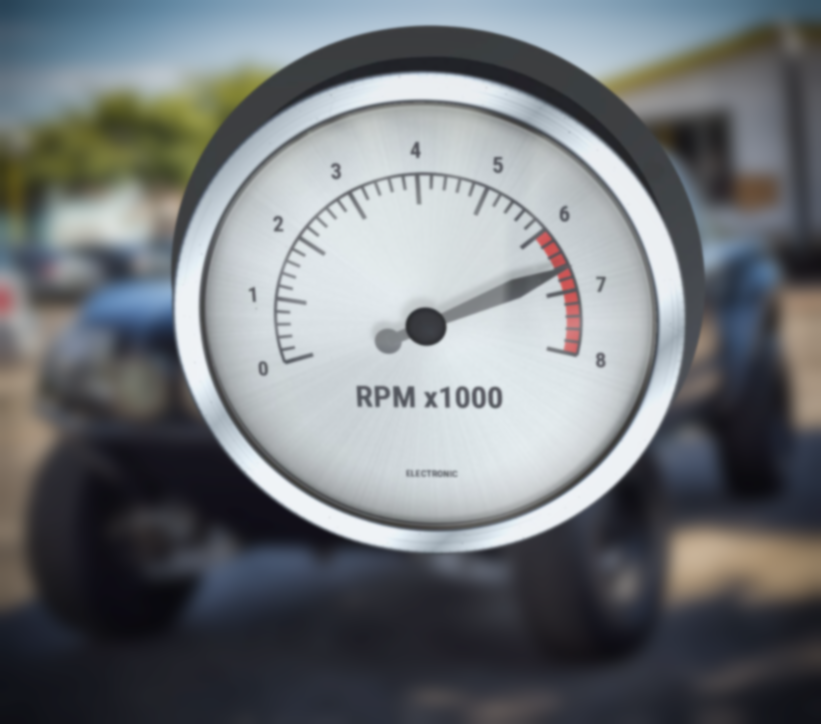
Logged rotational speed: **6600** rpm
